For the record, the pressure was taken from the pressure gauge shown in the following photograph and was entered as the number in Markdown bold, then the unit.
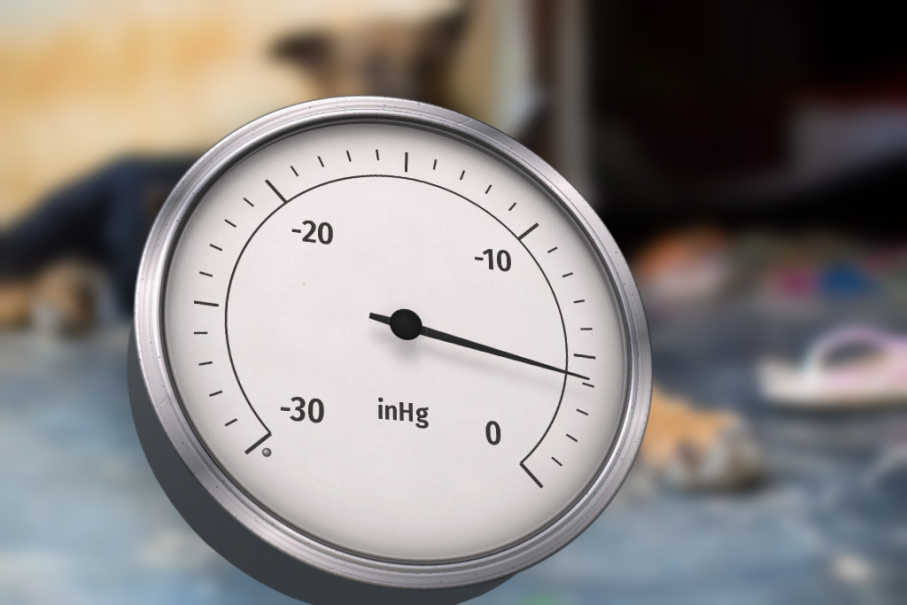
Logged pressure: **-4** inHg
